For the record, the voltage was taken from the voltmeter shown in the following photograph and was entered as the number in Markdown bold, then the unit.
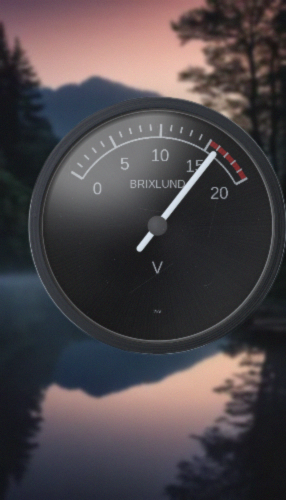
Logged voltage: **16** V
